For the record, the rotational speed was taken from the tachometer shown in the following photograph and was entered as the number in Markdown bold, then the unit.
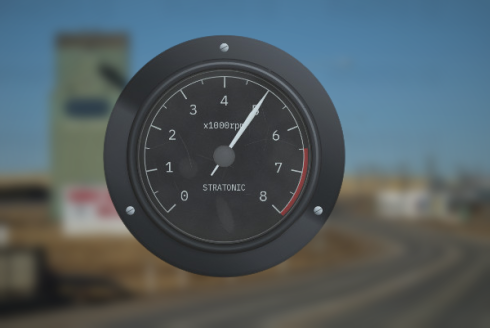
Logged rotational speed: **5000** rpm
